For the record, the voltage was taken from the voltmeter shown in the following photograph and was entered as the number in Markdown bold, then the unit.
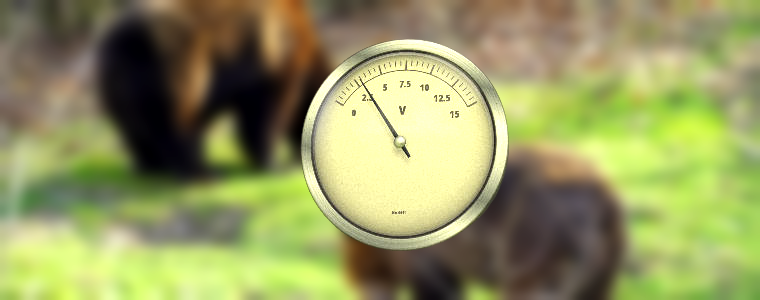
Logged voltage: **3** V
